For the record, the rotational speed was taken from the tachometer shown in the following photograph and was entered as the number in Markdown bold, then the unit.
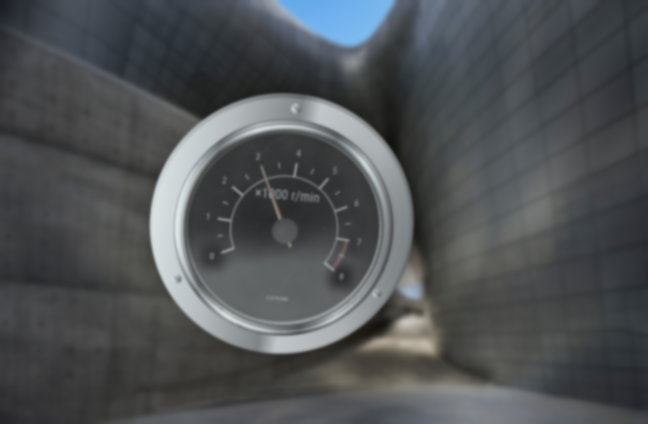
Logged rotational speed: **3000** rpm
